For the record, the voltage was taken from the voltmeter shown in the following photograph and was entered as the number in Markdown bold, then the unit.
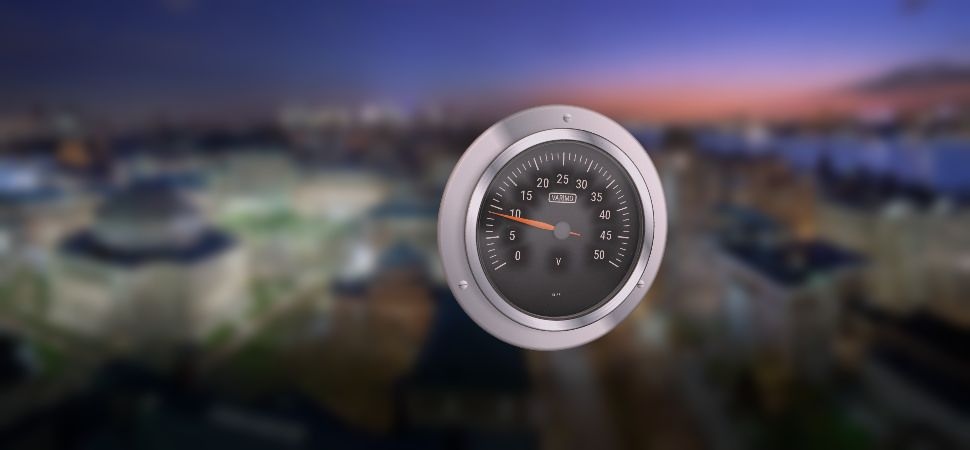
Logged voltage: **9** V
